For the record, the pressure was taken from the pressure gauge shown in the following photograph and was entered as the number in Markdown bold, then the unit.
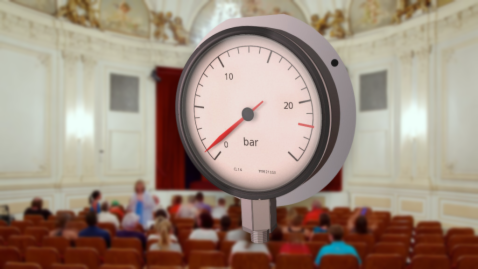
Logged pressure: **1** bar
